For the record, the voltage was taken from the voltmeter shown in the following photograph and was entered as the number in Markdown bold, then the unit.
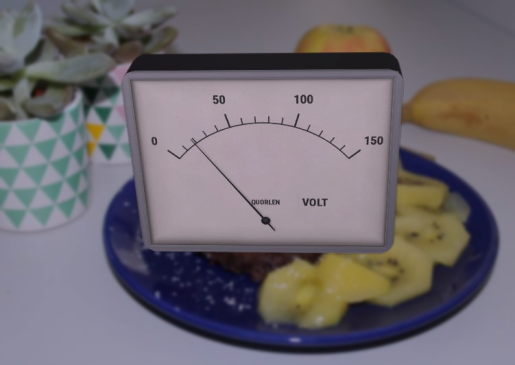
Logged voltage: **20** V
